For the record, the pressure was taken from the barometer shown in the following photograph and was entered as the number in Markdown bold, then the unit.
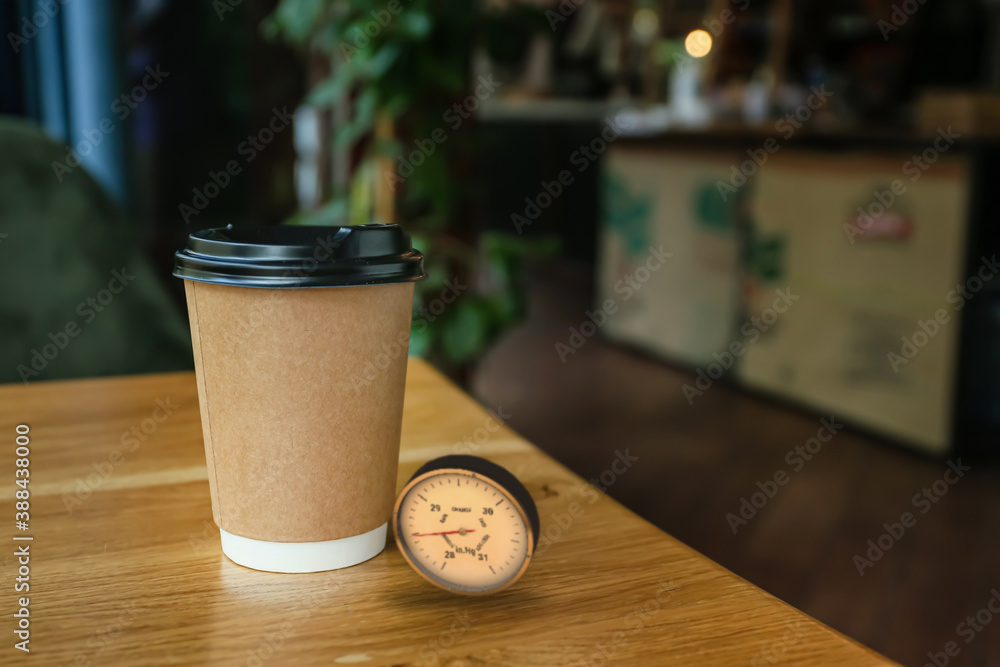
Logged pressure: **28.5** inHg
